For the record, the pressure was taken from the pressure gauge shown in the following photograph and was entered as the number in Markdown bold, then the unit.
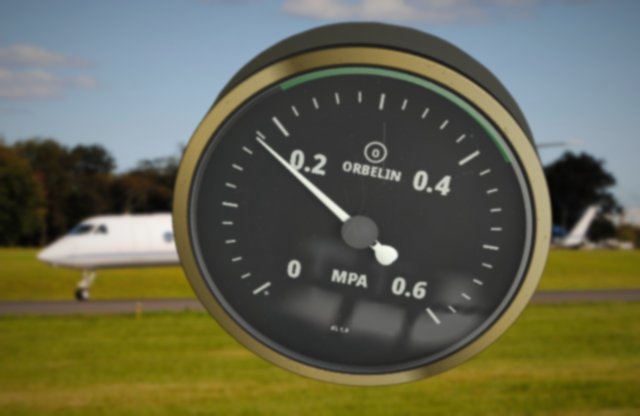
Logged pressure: **0.18** MPa
